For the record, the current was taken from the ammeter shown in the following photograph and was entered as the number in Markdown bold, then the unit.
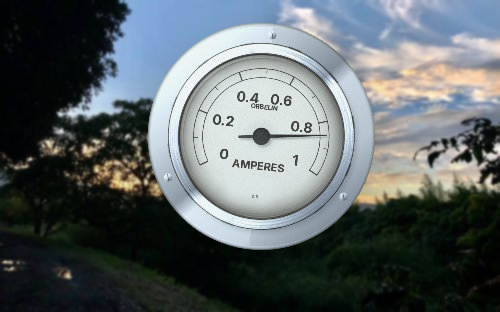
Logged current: **0.85** A
